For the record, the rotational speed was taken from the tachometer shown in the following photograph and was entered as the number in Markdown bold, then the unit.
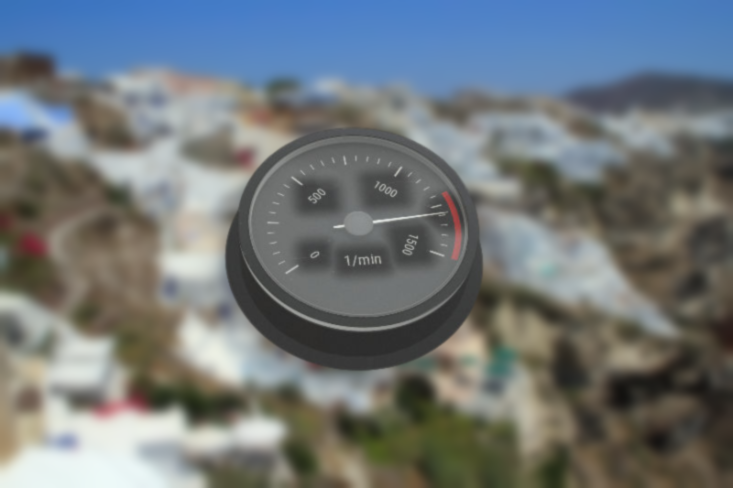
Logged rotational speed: **1300** rpm
